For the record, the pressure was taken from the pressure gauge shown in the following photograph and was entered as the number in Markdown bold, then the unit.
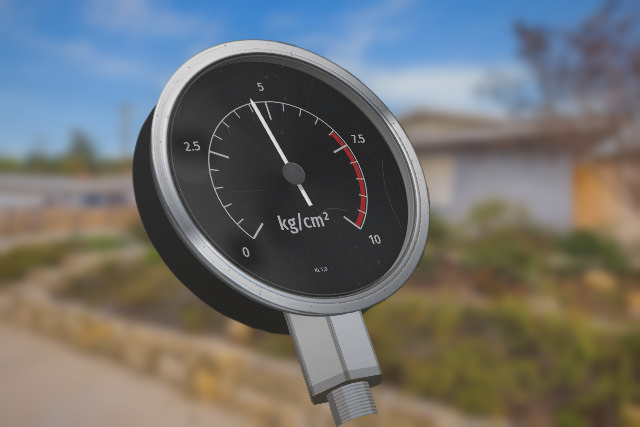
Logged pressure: **4.5** kg/cm²
